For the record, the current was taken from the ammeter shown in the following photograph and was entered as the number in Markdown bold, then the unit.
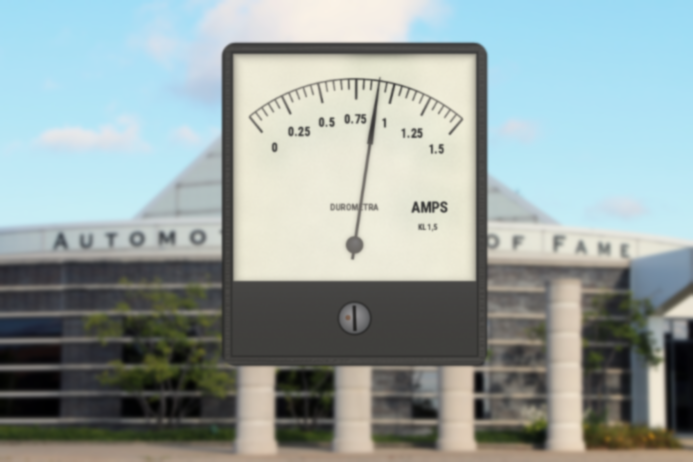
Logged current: **0.9** A
